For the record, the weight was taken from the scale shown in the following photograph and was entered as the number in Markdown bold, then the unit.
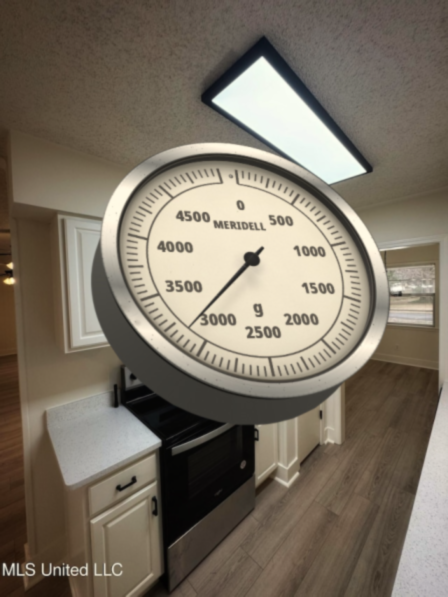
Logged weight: **3150** g
